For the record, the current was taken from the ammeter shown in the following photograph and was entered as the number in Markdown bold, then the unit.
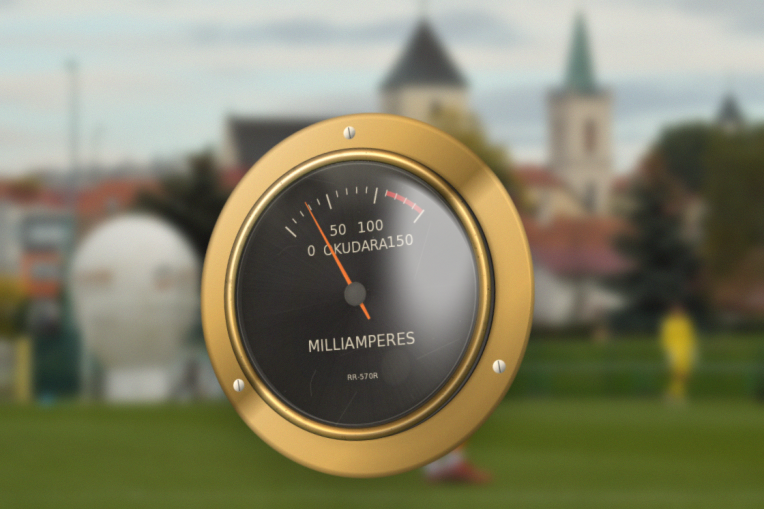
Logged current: **30** mA
